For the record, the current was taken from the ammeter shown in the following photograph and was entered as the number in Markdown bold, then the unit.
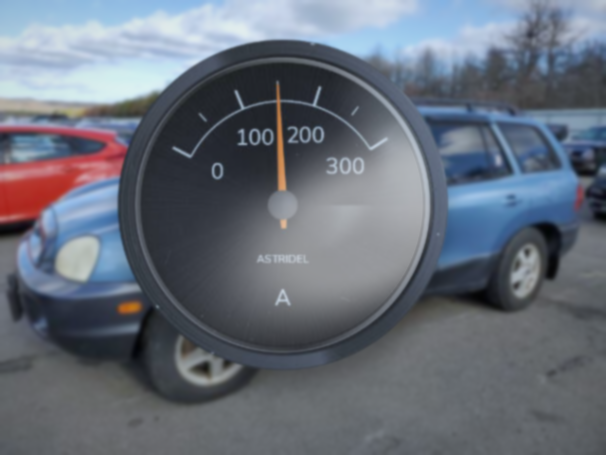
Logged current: **150** A
